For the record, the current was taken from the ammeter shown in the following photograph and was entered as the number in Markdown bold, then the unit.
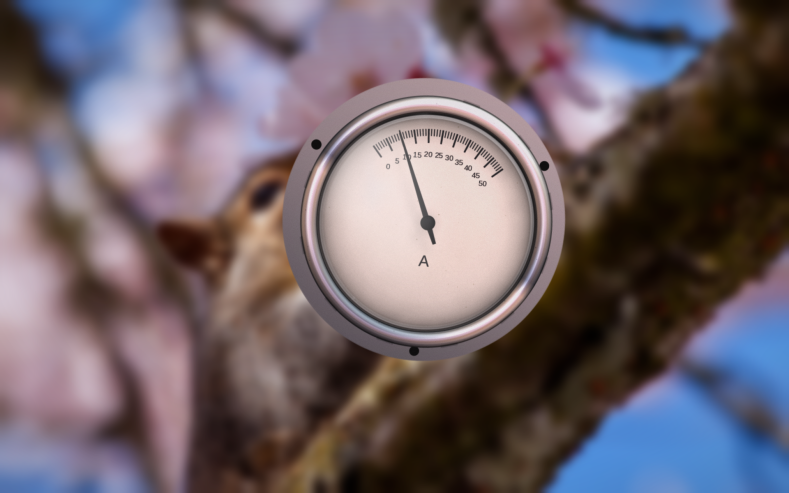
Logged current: **10** A
